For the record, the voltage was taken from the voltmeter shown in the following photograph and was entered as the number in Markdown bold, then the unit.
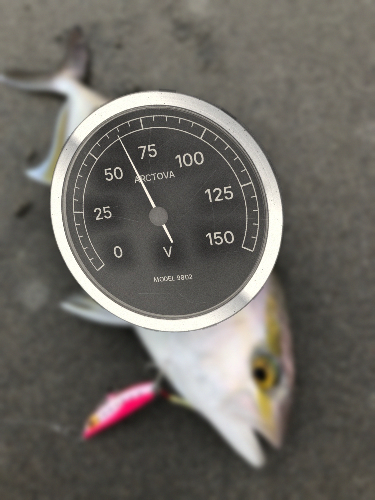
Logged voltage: **65** V
